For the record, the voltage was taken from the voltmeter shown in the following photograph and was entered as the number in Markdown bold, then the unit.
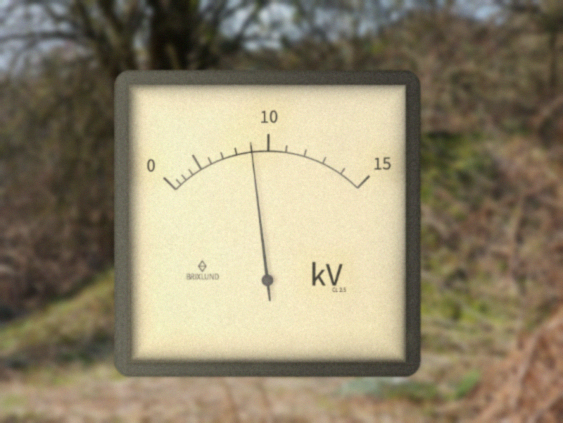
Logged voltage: **9** kV
